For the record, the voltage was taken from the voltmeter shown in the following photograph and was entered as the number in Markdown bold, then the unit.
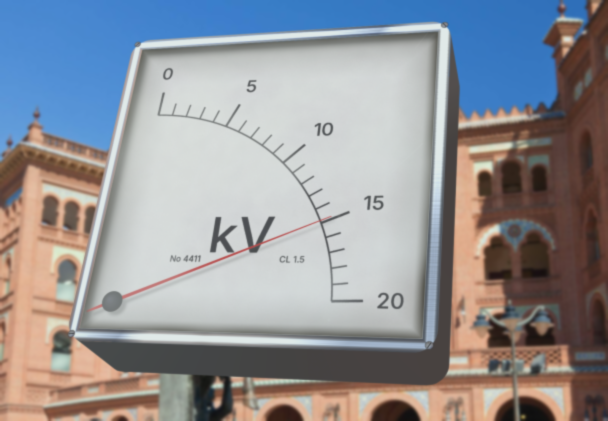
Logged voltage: **15** kV
